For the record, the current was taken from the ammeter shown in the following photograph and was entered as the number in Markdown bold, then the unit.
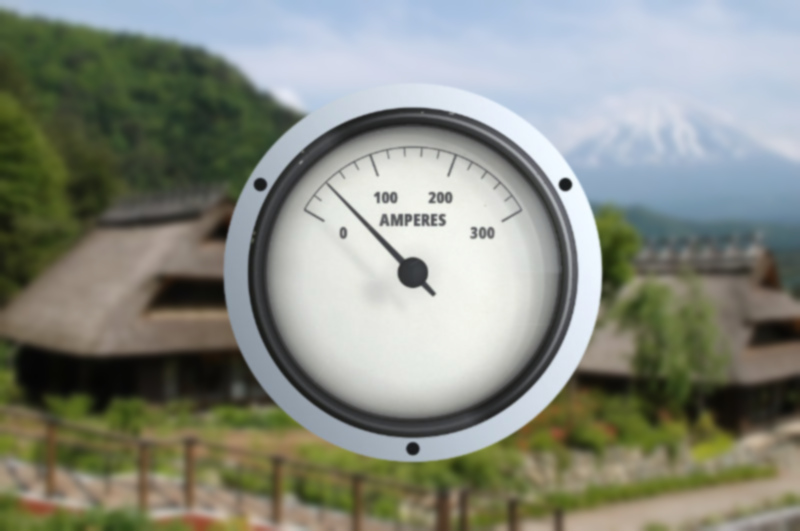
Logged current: **40** A
